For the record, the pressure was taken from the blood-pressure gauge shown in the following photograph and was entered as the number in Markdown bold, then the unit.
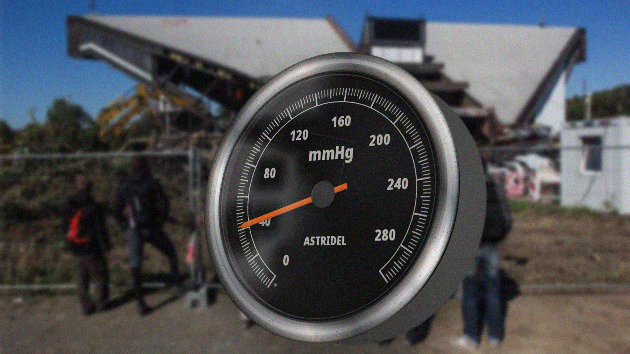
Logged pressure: **40** mmHg
